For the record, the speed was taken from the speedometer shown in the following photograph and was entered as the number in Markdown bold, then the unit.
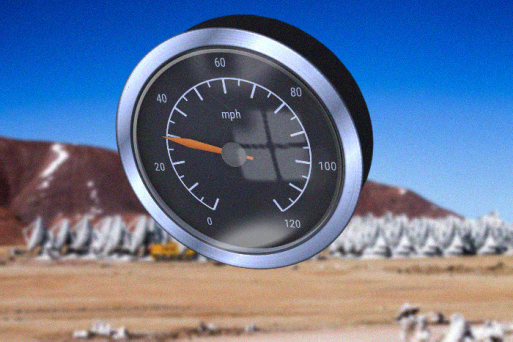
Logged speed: **30** mph
